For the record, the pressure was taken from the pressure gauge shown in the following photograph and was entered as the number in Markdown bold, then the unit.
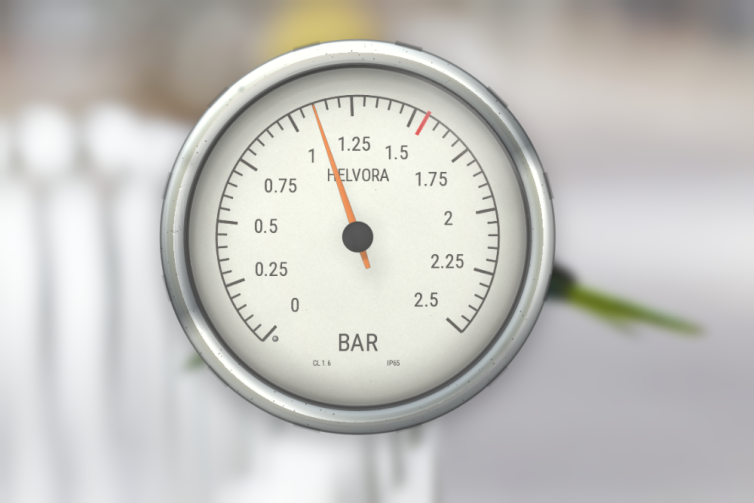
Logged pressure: **1.1** bar
